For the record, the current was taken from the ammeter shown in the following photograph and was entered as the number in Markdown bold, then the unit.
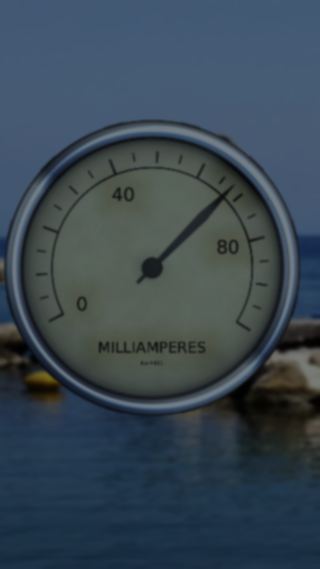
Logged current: **67.5** mA
